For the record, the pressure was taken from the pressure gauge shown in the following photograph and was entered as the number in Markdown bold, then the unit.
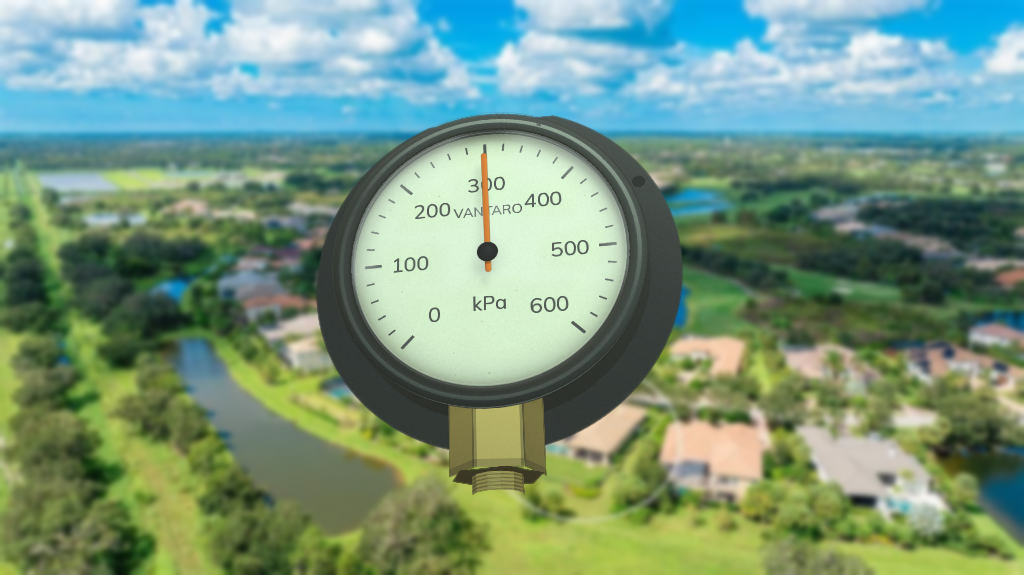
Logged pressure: **300** kPa
